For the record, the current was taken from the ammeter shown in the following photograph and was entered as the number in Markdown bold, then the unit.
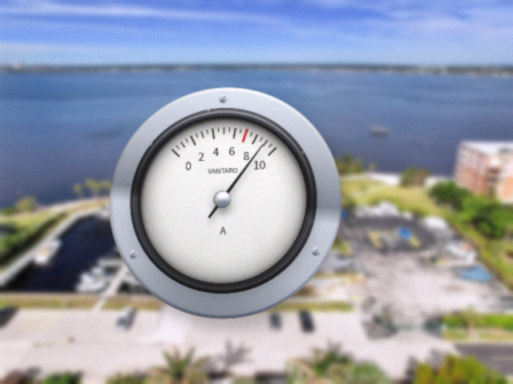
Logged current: **9** A
